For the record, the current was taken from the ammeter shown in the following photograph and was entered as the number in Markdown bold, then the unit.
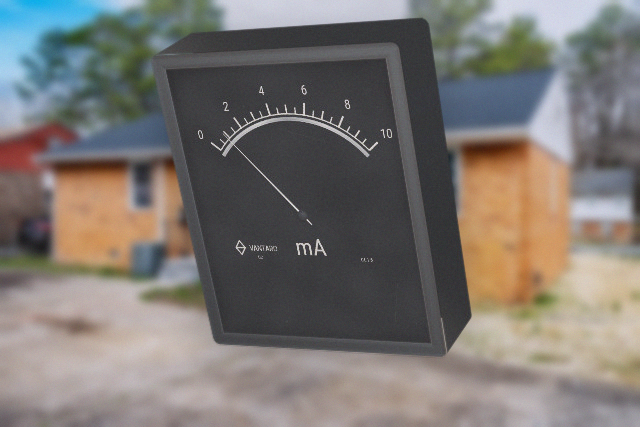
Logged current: **1** mA
